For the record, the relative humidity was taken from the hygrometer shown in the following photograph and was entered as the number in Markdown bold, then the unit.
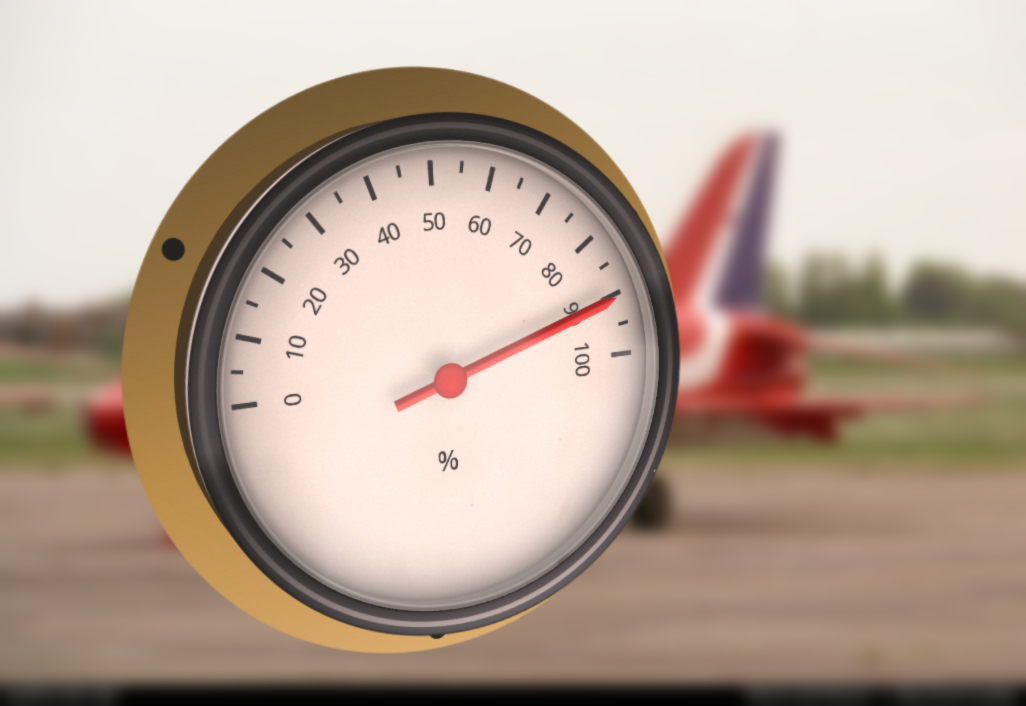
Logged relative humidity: **90** %
